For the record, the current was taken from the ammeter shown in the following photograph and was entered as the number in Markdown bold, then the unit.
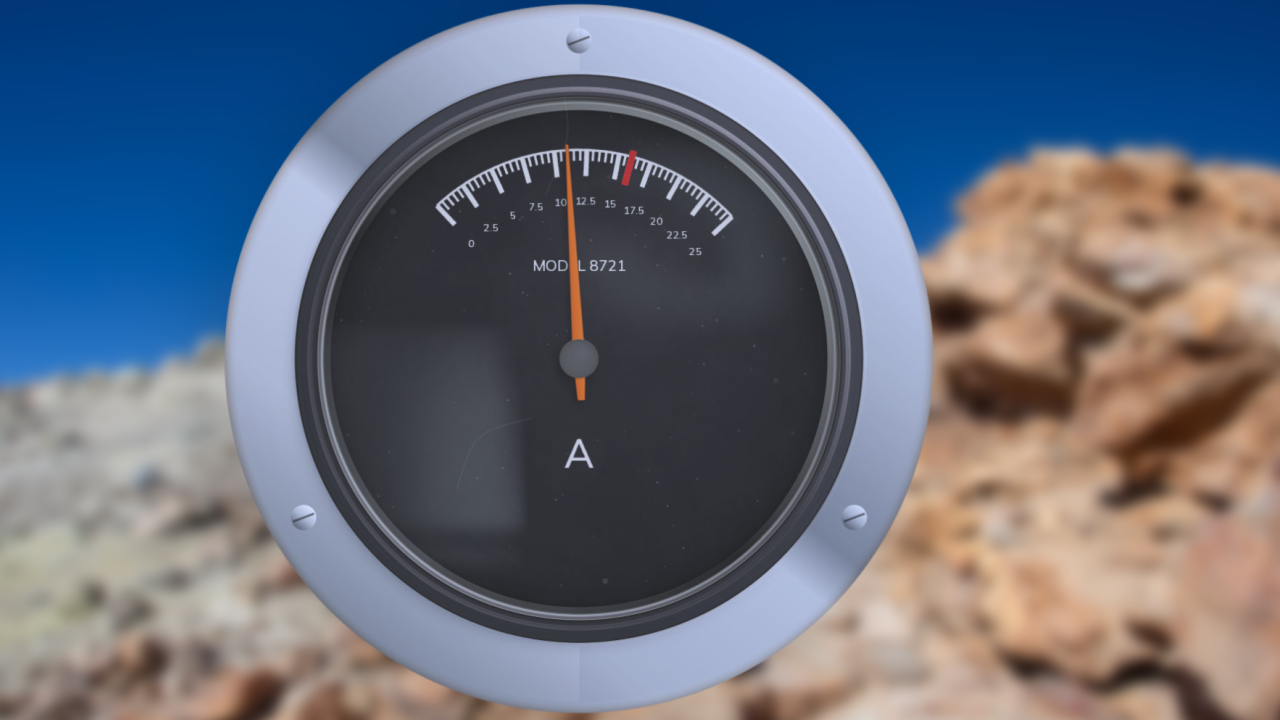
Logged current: **11** A
